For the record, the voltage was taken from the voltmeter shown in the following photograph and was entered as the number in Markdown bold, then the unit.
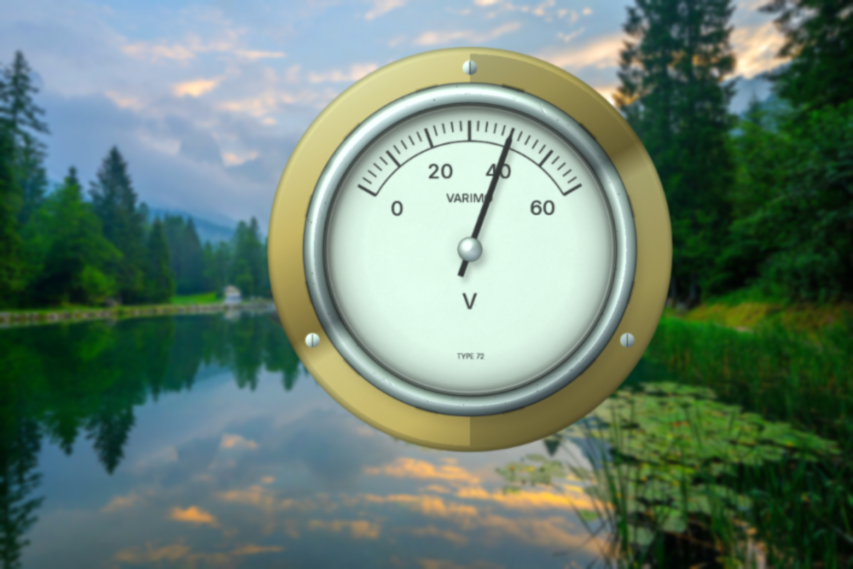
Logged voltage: **40** V
